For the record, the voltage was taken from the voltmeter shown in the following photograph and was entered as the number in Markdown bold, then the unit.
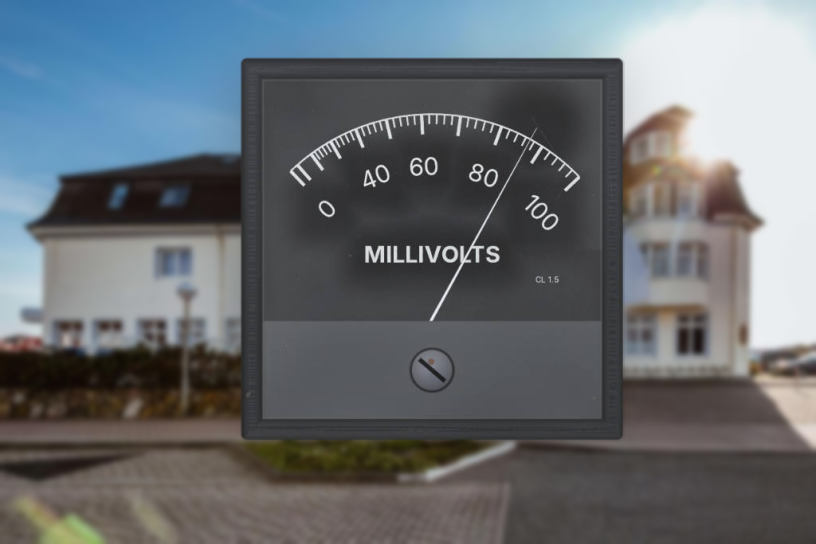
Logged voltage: **87** mV
